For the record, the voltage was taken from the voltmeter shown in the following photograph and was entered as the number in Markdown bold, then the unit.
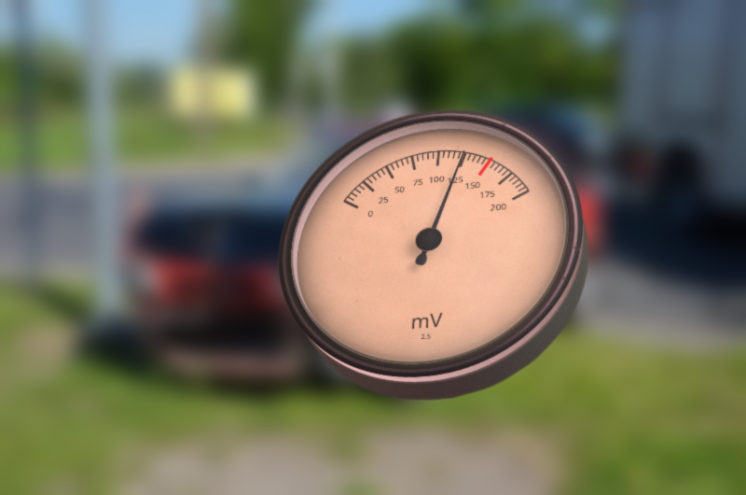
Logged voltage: **125** mV
